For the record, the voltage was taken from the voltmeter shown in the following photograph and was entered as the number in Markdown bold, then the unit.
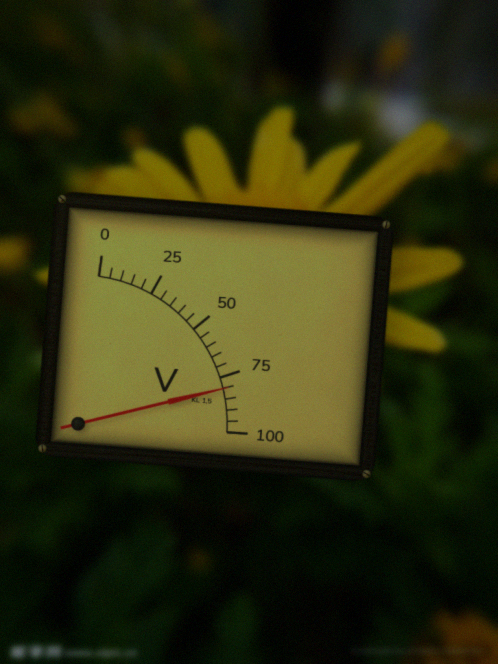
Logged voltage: **80** V
